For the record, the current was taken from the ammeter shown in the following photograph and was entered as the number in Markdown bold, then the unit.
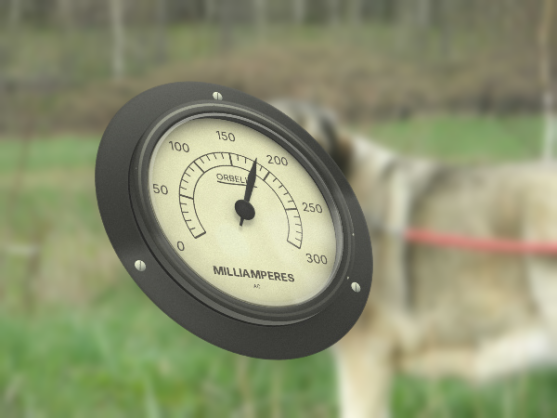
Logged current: **180** mA
